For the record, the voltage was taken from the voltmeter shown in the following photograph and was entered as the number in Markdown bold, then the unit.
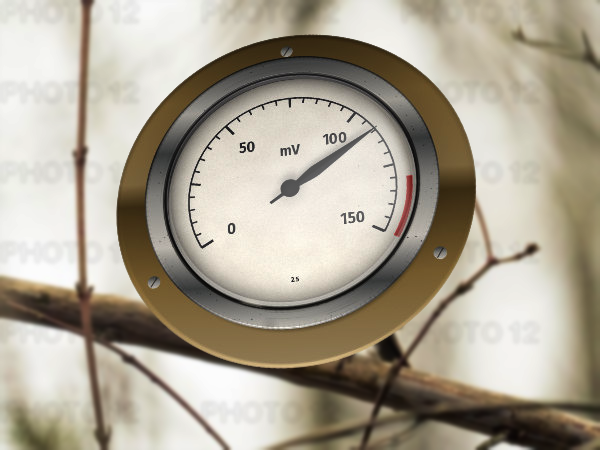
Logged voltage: **110** mV
